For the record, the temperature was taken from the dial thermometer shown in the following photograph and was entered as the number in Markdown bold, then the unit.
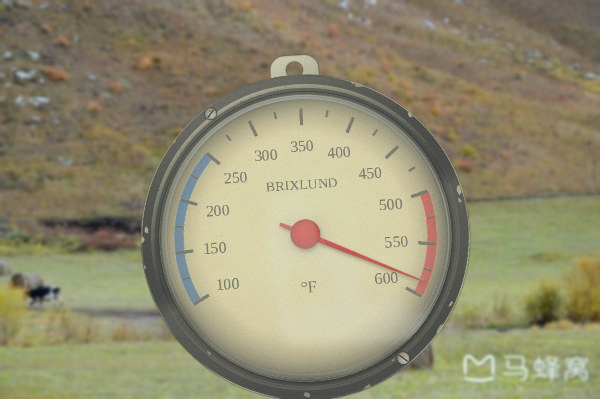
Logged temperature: **587.5** °F
